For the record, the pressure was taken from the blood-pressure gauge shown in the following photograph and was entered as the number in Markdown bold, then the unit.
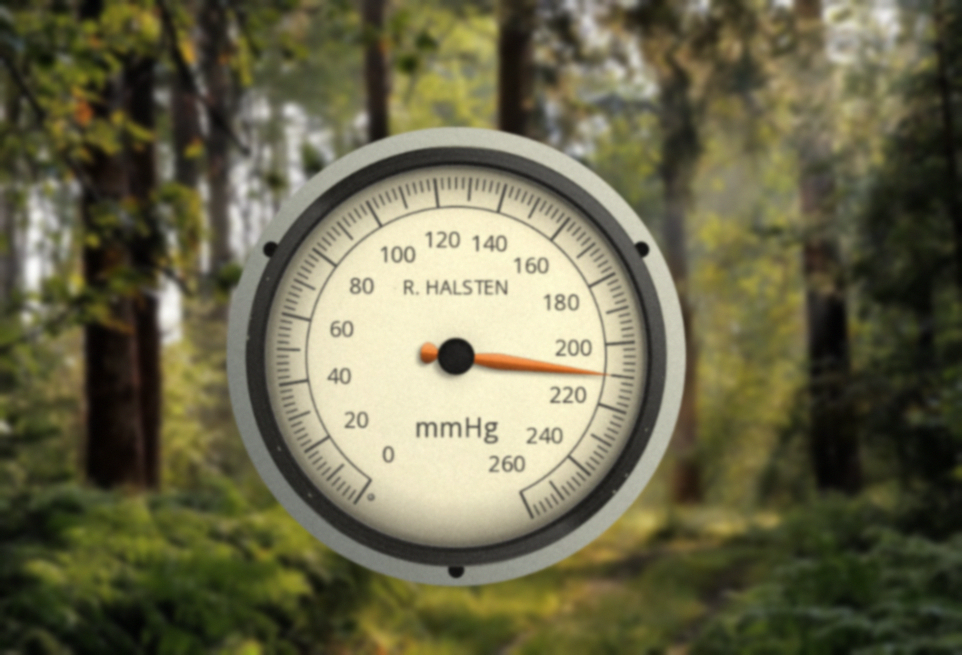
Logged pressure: **210** mmHg
